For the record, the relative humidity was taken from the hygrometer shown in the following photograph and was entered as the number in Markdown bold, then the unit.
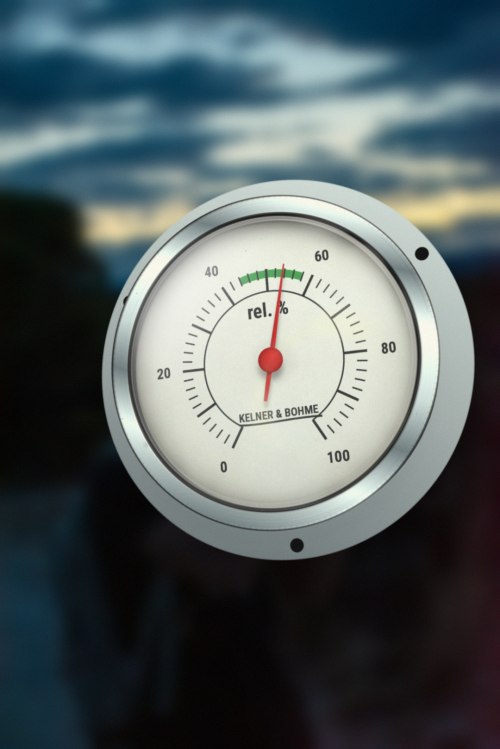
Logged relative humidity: **54** %
